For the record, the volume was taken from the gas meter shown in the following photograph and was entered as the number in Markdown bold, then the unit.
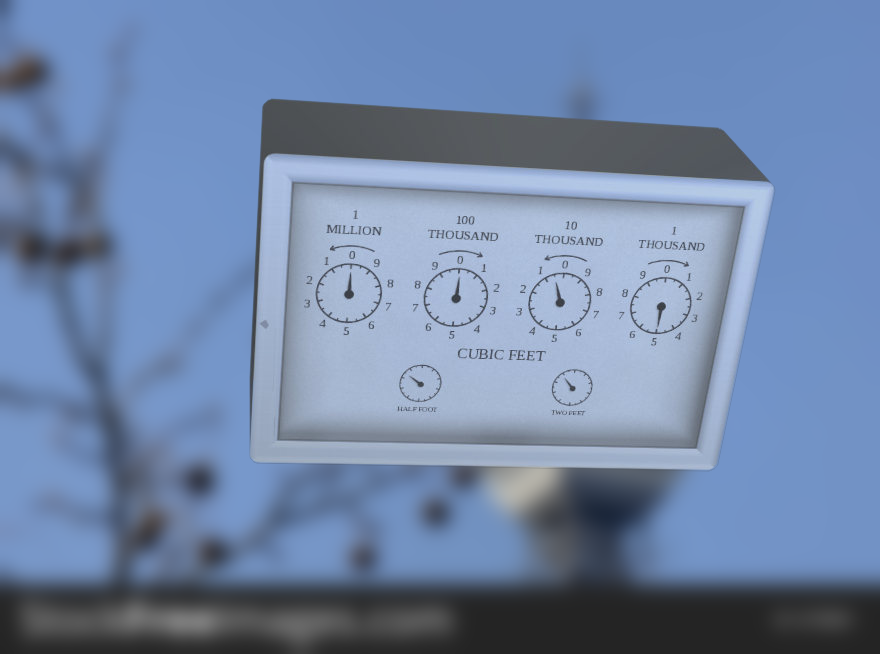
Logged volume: **500** ft³
